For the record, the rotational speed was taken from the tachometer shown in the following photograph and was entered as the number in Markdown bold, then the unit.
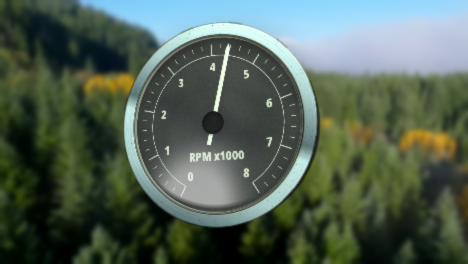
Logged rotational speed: **4400** rpm
